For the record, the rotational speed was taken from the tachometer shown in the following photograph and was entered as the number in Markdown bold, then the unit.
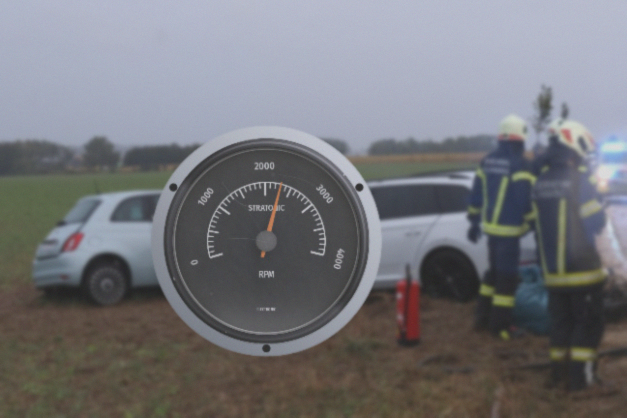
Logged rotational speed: **2300** rpm
